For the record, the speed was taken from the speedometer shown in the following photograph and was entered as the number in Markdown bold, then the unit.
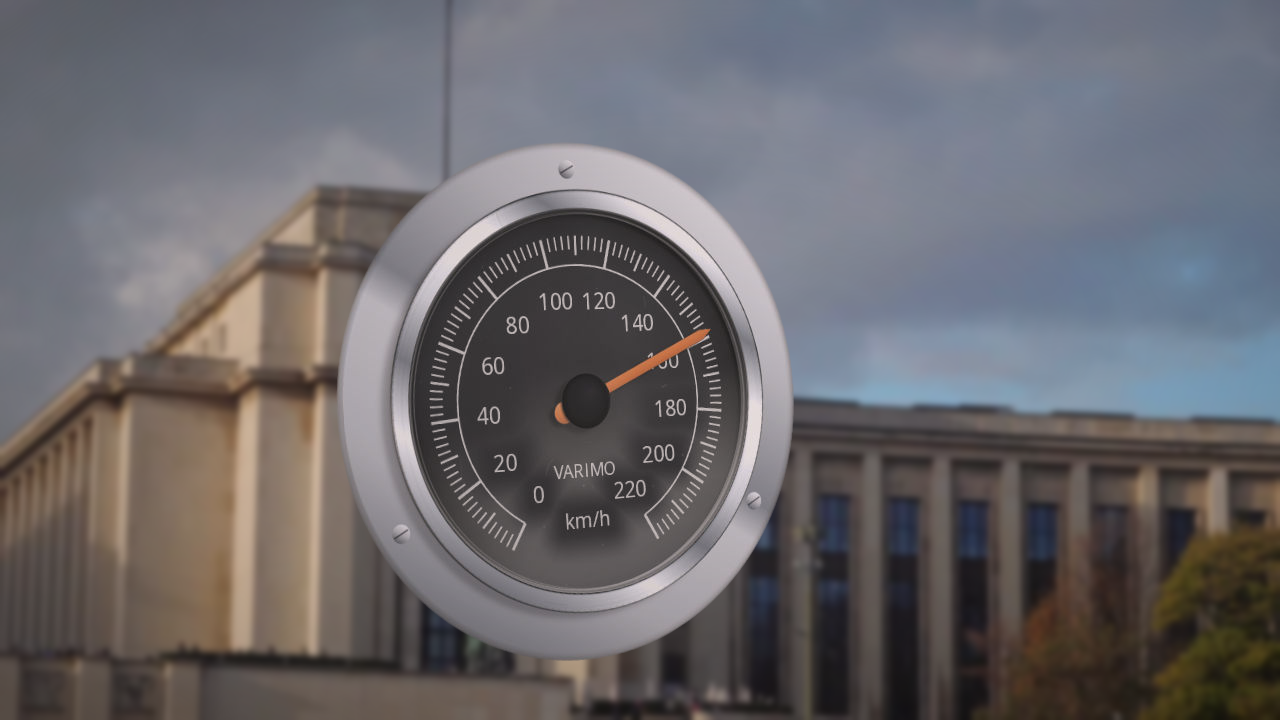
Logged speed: **158** km/h
